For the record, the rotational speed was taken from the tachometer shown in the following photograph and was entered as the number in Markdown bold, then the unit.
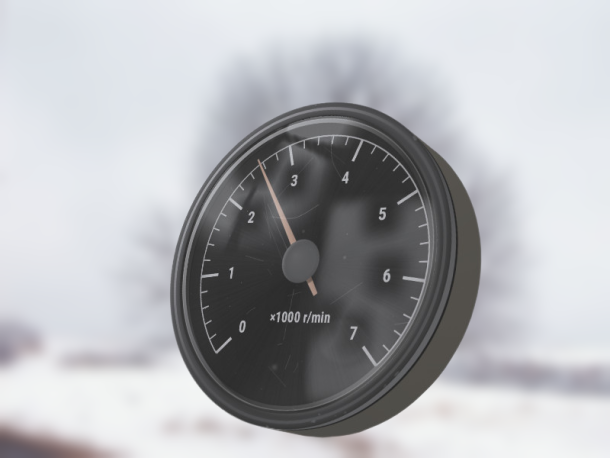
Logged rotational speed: **2600** rpm
